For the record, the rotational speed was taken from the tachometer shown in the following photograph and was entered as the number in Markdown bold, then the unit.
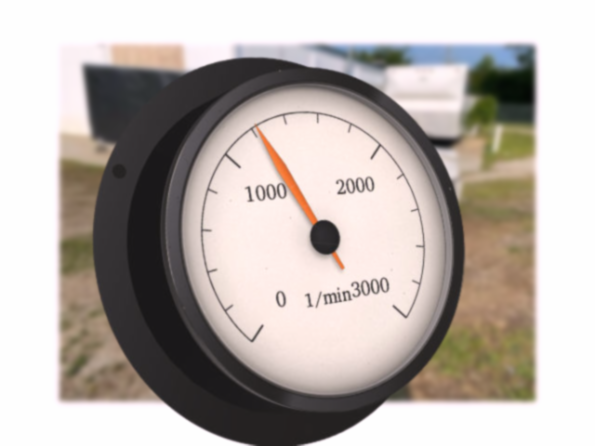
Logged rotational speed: **1200** rpm
